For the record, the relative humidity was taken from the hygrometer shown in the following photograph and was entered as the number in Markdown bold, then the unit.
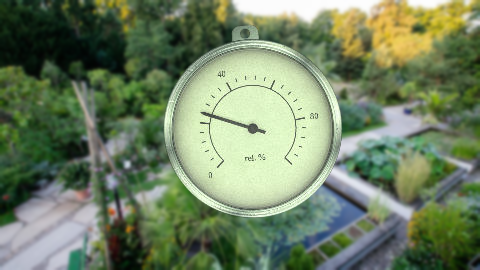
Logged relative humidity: **24** %
